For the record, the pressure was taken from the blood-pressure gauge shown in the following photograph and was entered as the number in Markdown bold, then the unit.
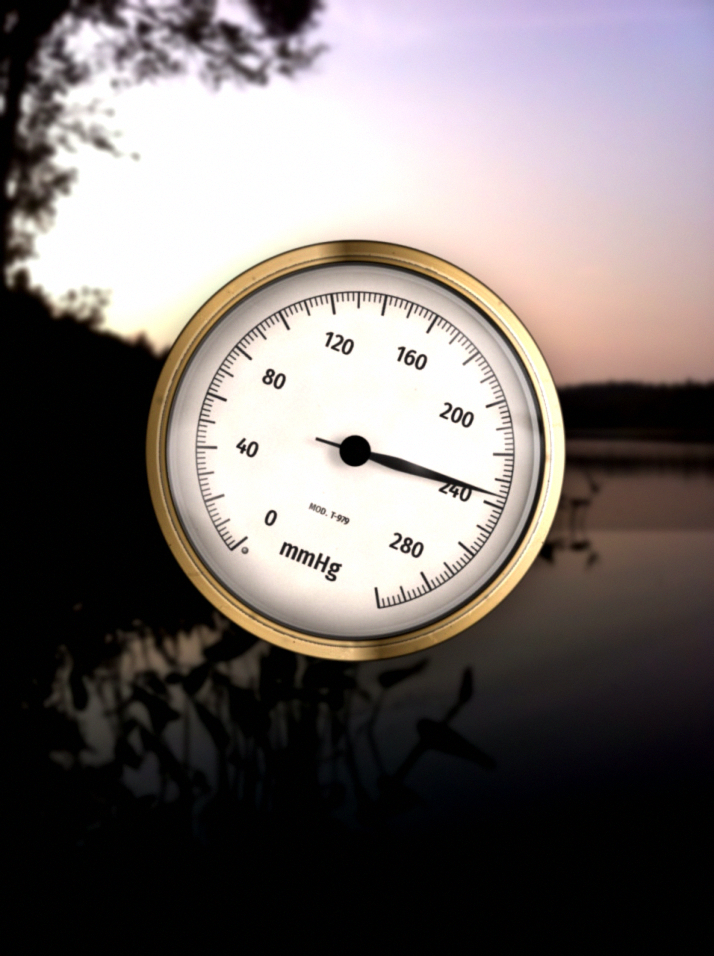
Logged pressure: **236** mmHg
